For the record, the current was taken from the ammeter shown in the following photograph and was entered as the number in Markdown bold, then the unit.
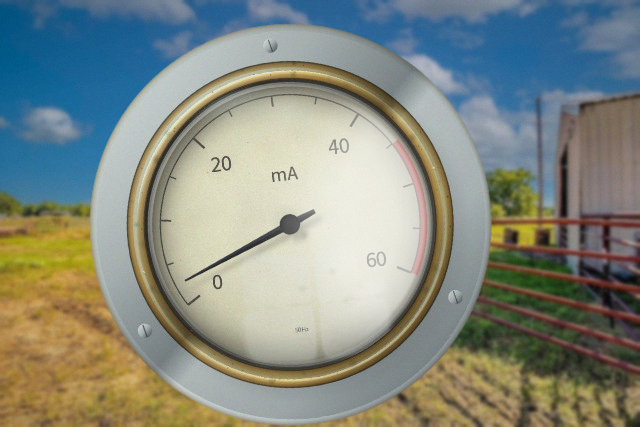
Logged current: **2.5** mA
